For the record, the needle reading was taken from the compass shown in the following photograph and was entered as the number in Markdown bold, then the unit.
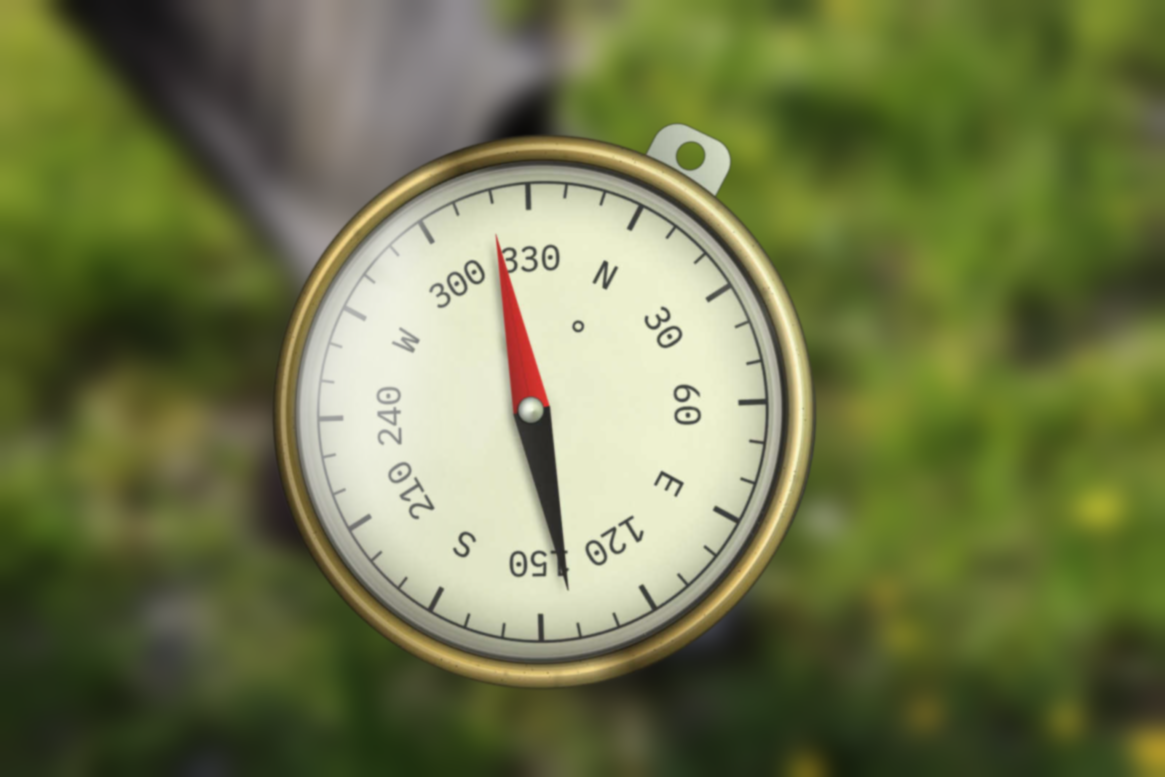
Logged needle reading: **320** °
